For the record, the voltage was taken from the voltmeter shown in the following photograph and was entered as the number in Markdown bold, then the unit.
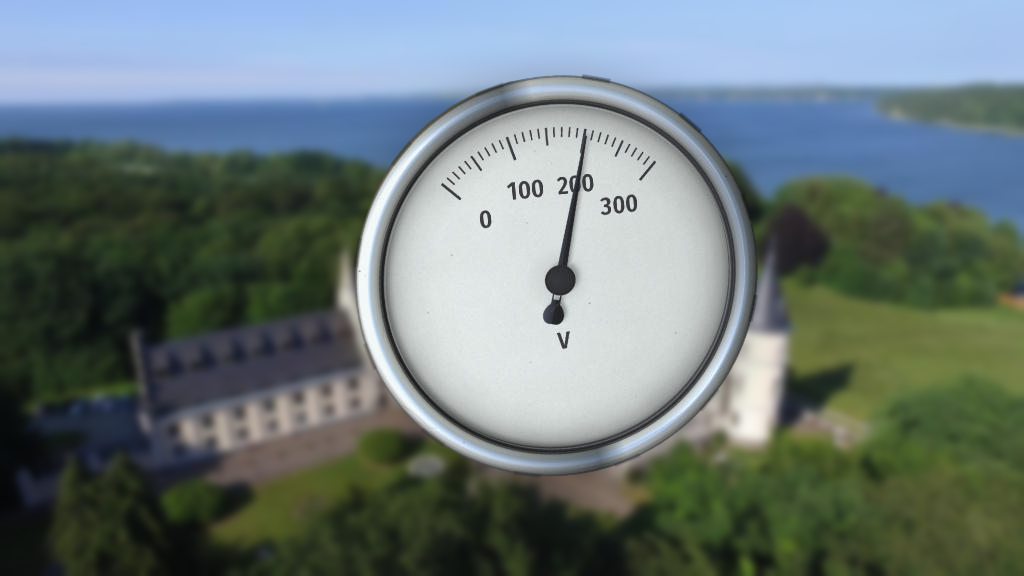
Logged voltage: **200** V
